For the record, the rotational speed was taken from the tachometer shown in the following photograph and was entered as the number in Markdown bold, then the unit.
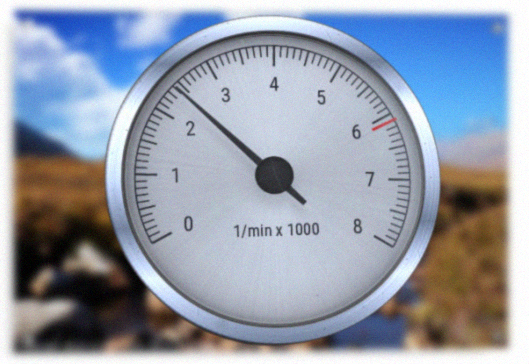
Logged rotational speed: **2400** rpm
